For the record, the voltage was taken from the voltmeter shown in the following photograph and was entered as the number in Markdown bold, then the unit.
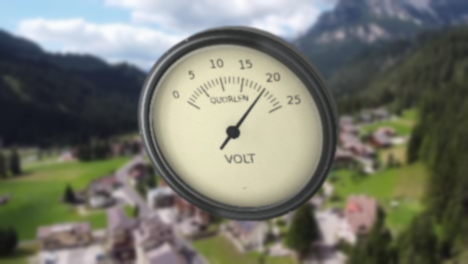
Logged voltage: **20** V
